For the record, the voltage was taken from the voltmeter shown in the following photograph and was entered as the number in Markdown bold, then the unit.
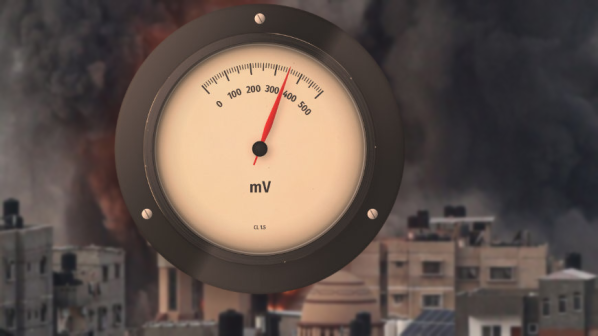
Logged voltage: **350** mV
